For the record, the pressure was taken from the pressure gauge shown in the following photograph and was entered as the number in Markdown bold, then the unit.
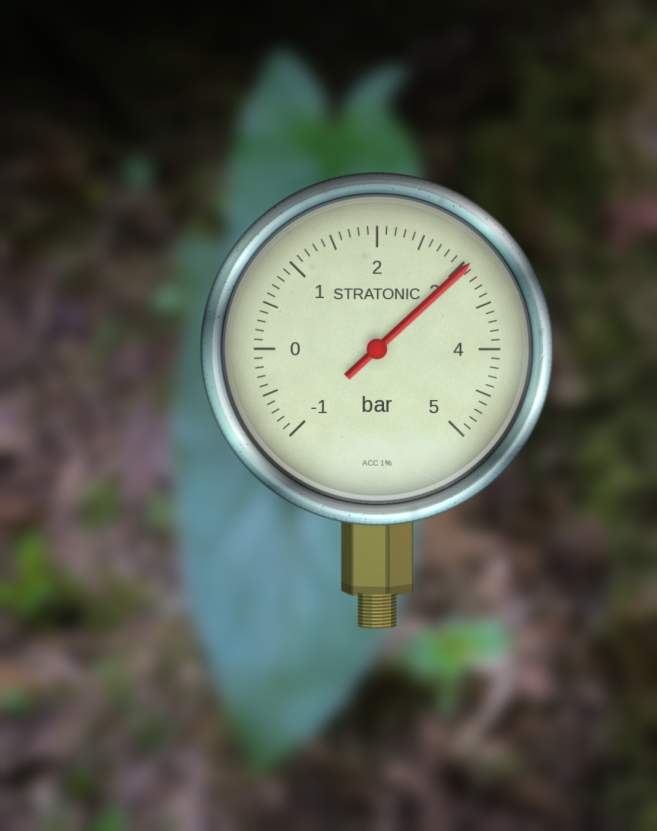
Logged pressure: **3.05** bar
